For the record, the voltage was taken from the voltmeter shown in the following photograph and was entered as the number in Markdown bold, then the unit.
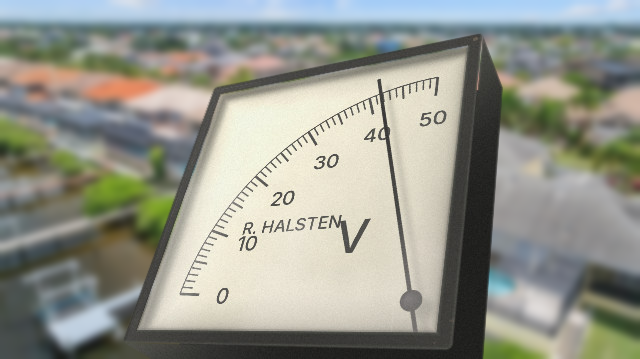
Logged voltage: **42** V
